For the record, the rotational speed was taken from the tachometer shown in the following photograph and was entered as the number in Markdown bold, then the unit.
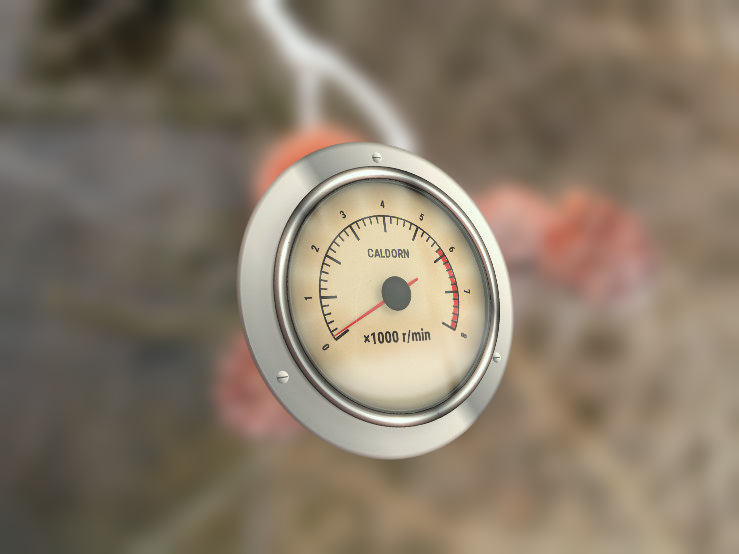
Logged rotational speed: **100** rpm
